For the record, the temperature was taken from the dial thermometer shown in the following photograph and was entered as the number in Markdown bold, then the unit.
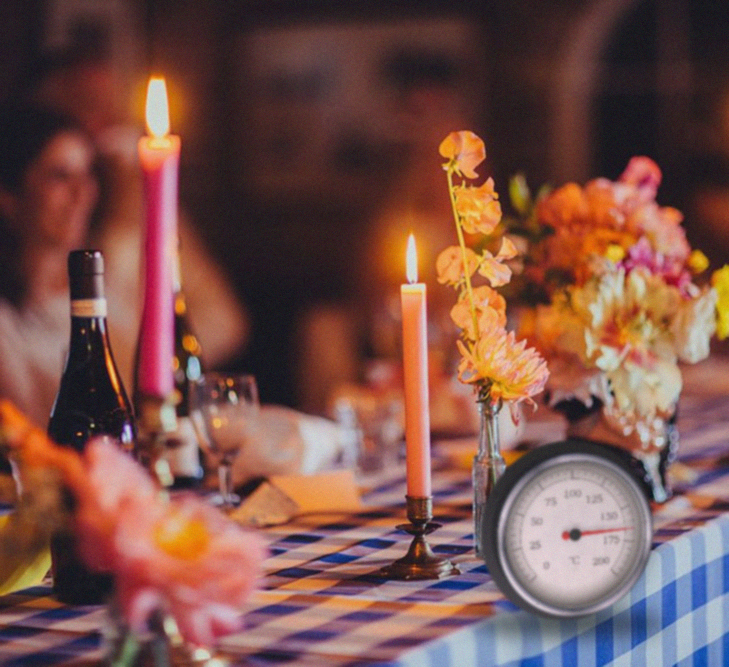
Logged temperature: **165** °C
